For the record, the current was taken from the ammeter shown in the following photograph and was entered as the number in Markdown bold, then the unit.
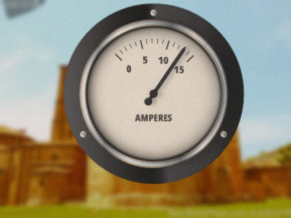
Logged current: **13** A
